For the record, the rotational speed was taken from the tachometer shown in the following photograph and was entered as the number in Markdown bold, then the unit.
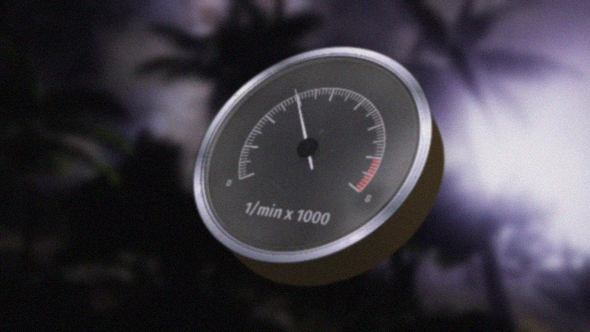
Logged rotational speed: **3000** rpm
